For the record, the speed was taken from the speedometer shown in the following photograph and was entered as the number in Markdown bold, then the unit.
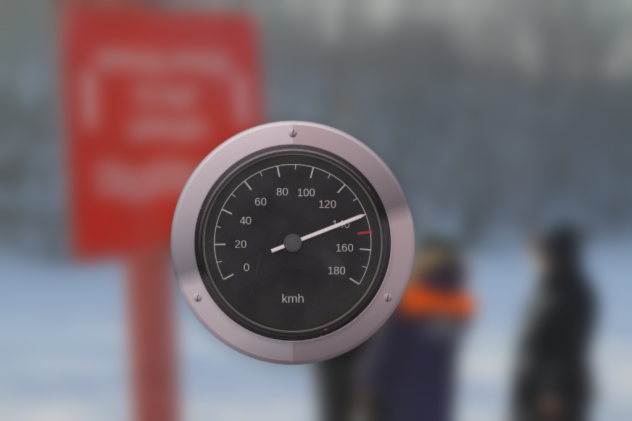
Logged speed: **140** km/h
